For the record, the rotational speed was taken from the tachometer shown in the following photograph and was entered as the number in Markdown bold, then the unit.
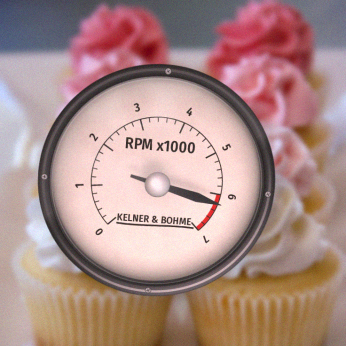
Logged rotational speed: **6200** rpm
